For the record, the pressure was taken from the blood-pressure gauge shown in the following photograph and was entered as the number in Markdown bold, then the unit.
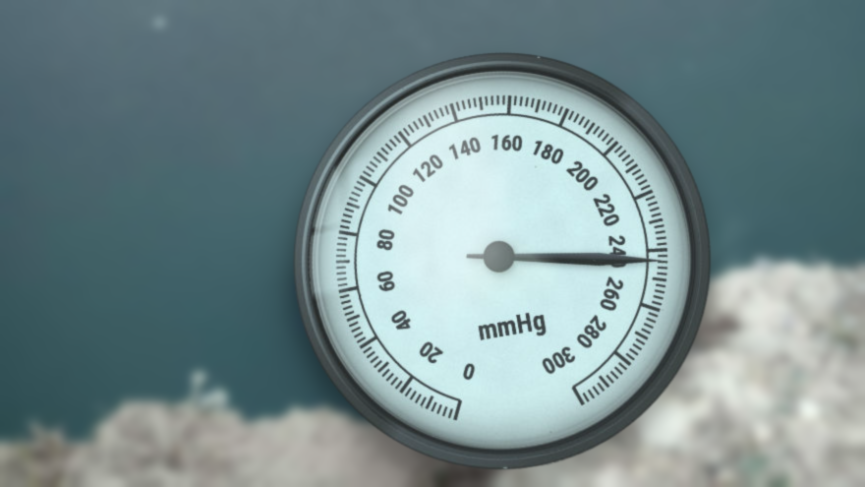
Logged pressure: **244** mmHg
